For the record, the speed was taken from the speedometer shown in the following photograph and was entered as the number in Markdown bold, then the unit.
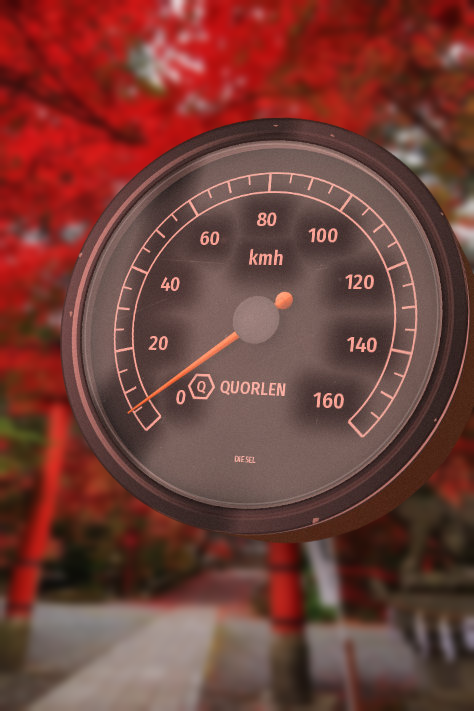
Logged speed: **5** km/h
